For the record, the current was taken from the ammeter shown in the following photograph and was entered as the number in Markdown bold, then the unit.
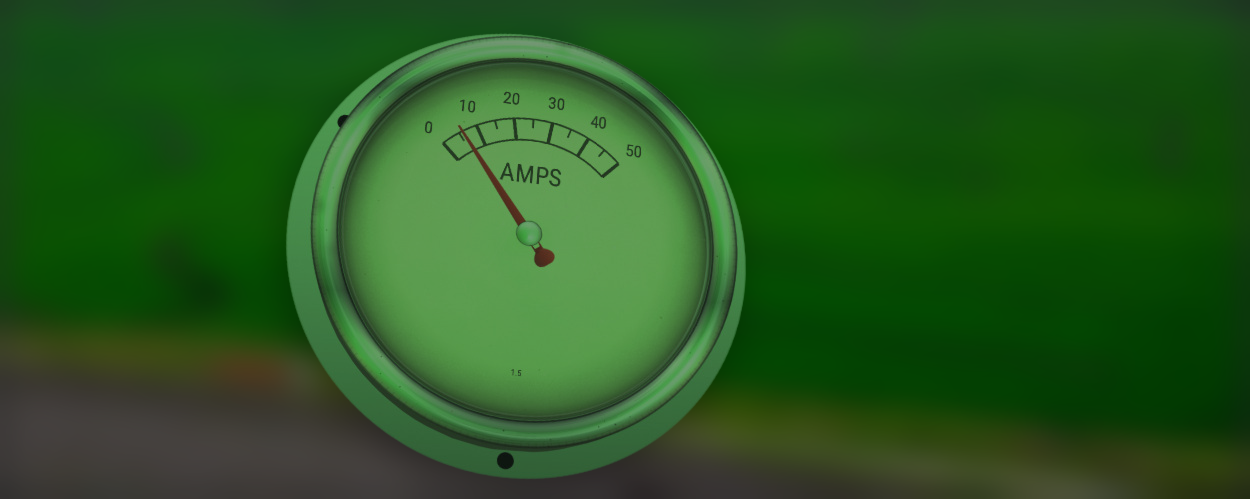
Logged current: **5** A
